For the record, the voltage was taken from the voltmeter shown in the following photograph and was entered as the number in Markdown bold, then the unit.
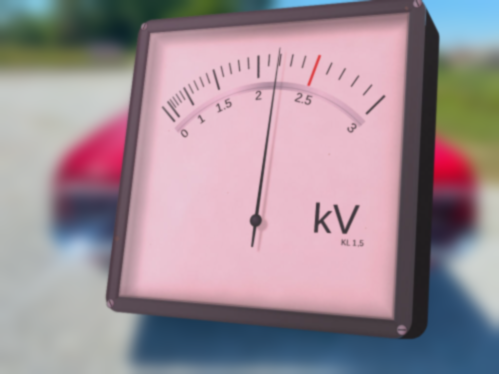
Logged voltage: **2.2** kV
